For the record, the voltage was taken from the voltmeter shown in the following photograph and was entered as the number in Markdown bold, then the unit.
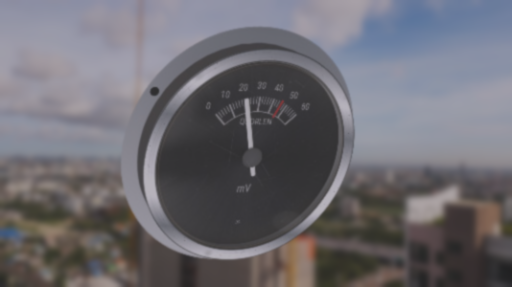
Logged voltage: **20** mV
